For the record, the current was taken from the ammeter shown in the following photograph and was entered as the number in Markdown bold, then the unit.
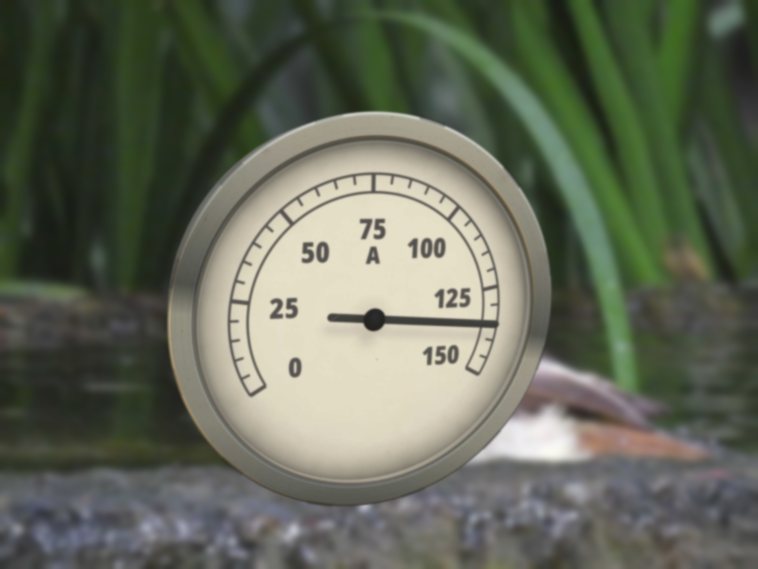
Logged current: **135** A
